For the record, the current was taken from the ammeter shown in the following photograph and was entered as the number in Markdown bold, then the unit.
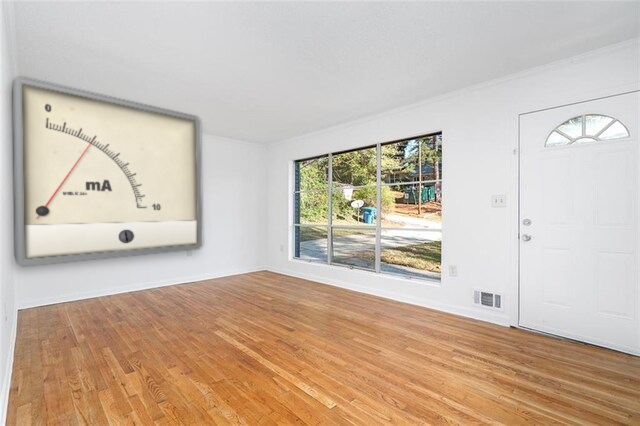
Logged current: **3** mA
